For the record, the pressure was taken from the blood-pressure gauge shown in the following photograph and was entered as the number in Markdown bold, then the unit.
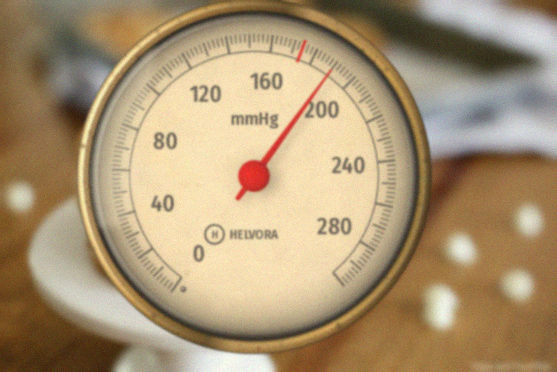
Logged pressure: **190** mmHg
